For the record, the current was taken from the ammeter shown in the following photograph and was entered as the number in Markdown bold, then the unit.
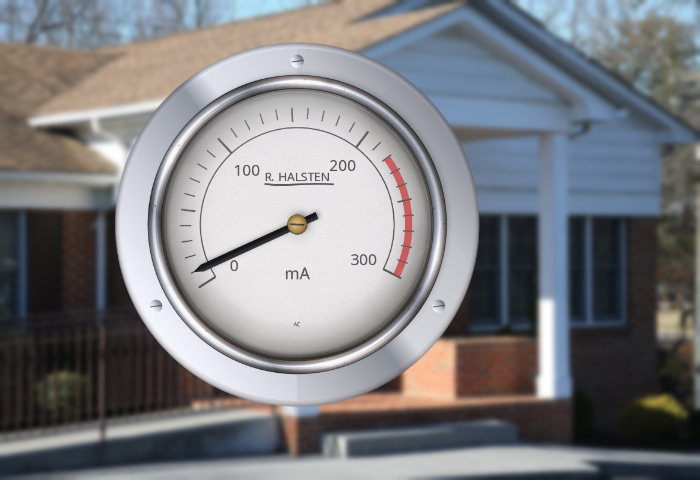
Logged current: **10** mA
